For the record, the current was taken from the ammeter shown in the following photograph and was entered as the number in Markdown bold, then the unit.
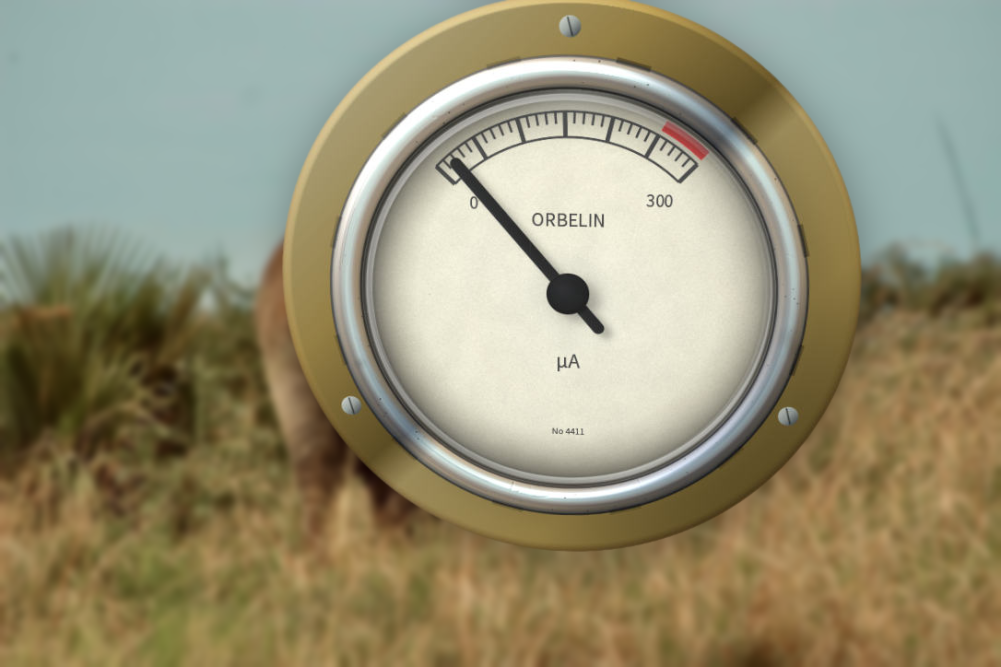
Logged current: **20** µA
